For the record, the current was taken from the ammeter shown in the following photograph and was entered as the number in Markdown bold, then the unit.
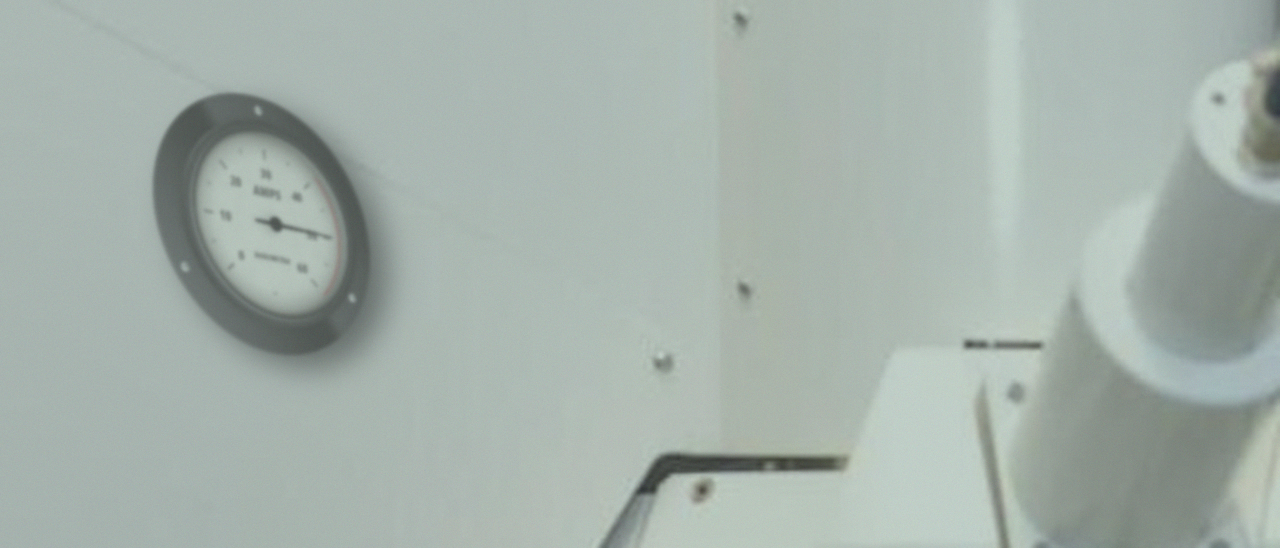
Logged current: **50** A
